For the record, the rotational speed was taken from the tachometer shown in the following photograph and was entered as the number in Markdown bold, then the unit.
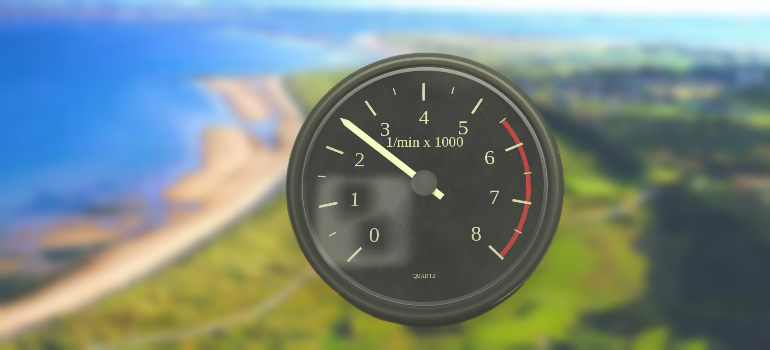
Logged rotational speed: **2500** rpm
